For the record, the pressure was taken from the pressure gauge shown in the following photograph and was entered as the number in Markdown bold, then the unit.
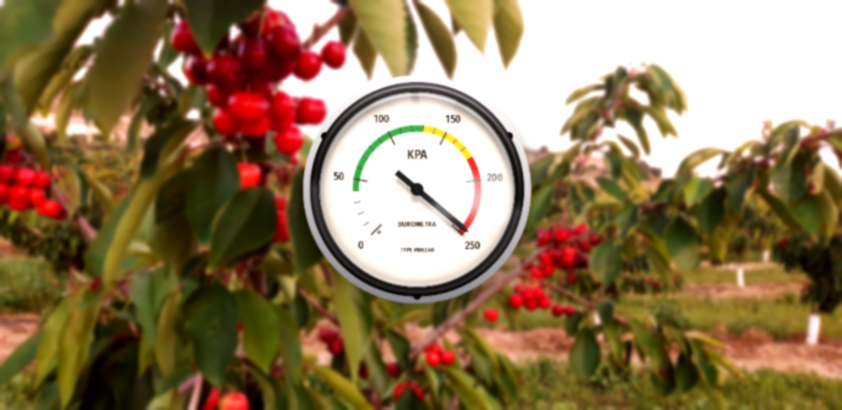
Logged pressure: **245** kPa
